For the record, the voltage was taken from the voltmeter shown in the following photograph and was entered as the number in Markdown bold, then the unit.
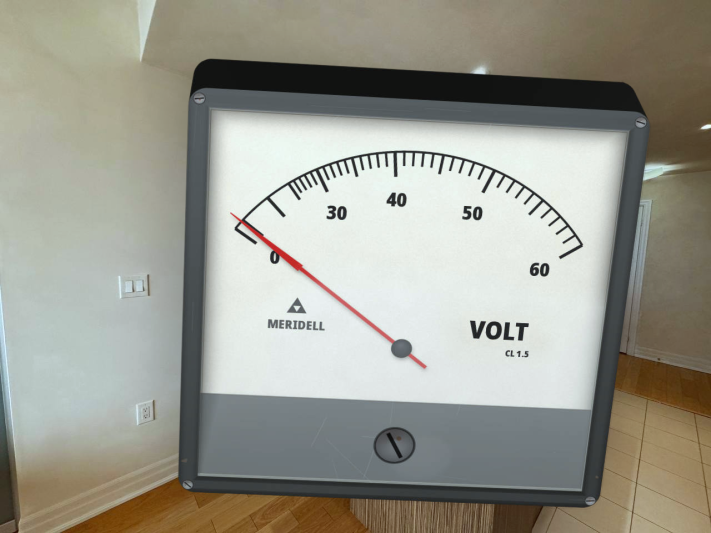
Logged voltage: **10** V
